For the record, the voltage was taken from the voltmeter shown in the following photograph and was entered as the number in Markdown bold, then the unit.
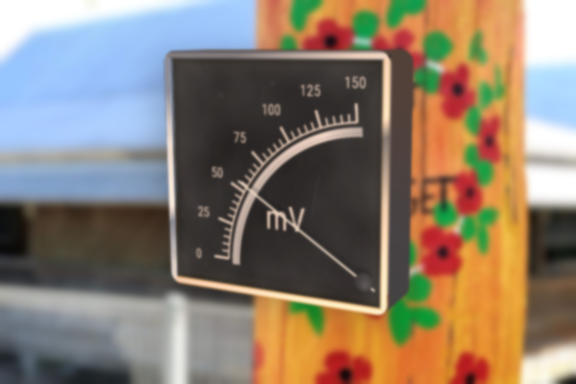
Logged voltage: **55** mV
